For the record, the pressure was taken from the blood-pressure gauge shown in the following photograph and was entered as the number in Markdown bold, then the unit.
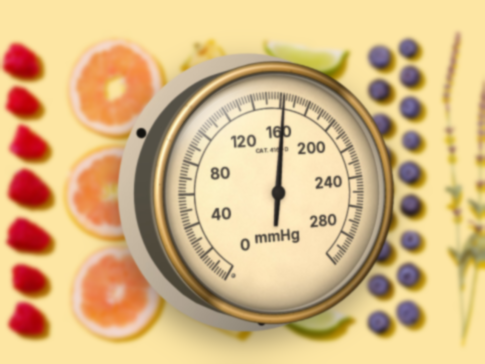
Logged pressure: **160** mmHg
